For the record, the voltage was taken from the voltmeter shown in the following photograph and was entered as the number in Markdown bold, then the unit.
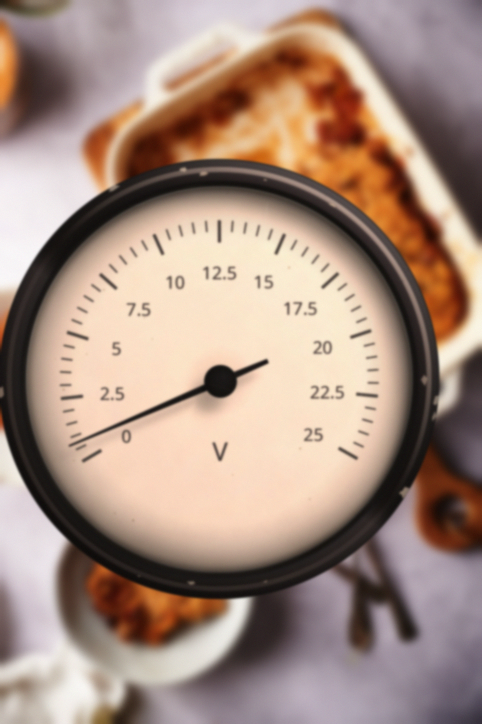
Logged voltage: **0.75** V
